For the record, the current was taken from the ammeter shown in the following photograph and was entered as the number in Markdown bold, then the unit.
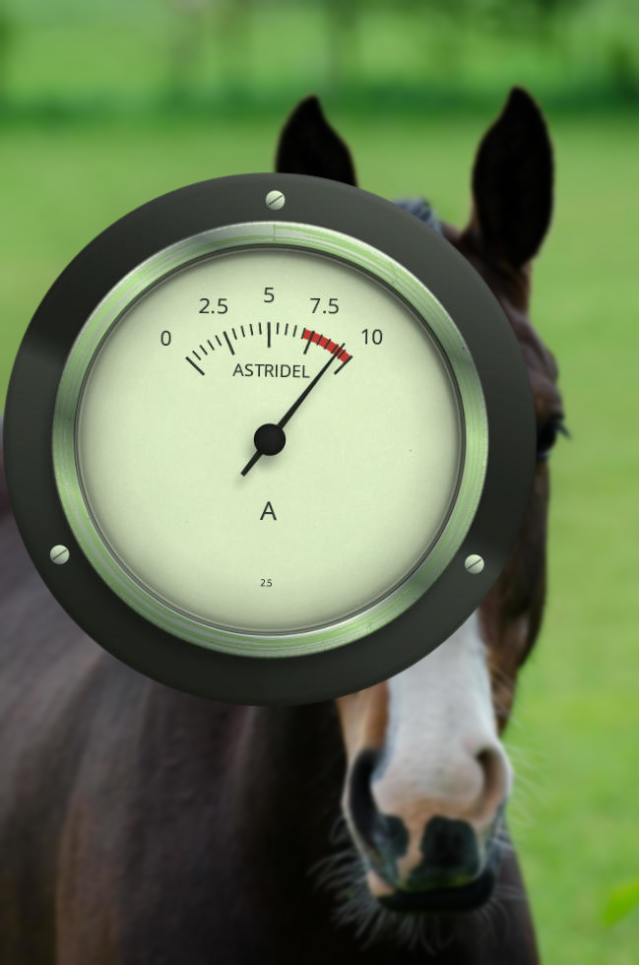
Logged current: **9.25** A
